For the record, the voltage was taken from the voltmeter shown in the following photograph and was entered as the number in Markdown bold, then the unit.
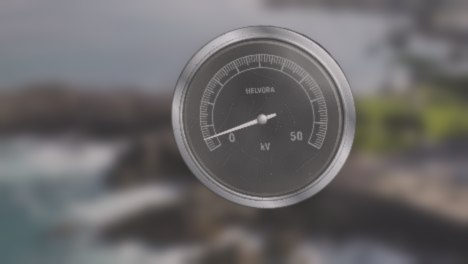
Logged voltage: **2.5** kV
